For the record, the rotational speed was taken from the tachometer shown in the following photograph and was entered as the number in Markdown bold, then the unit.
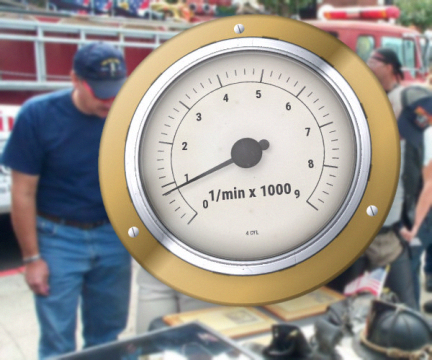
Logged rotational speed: **800** rpm
